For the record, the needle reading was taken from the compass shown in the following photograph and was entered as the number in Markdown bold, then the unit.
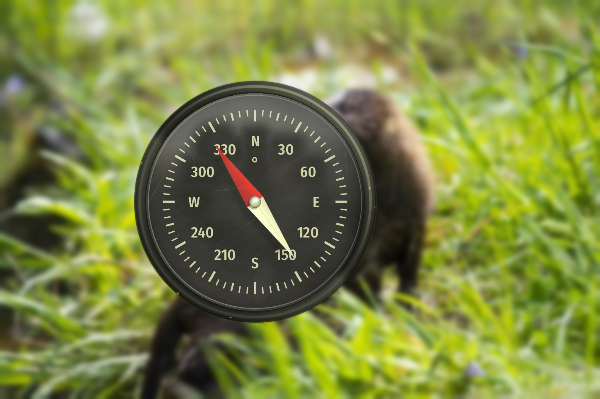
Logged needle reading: **325** °
